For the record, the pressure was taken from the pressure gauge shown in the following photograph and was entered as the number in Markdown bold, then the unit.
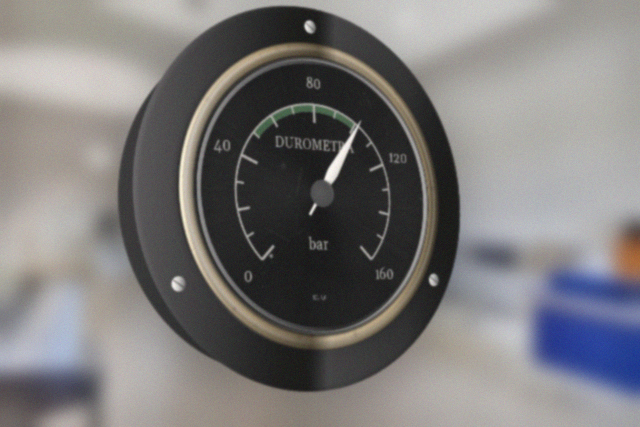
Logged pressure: **100** bar
